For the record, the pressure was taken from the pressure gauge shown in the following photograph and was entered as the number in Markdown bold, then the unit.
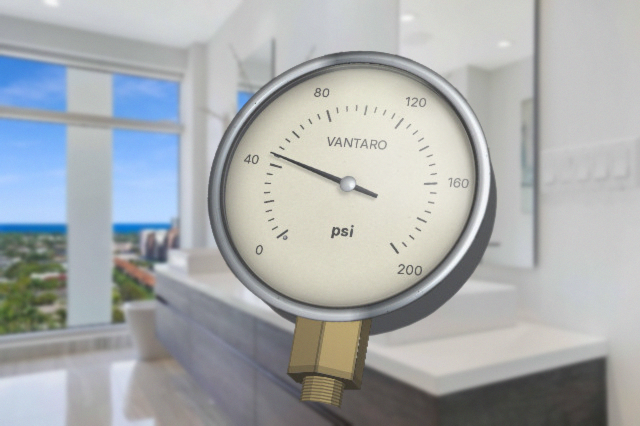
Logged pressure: **45** psi
